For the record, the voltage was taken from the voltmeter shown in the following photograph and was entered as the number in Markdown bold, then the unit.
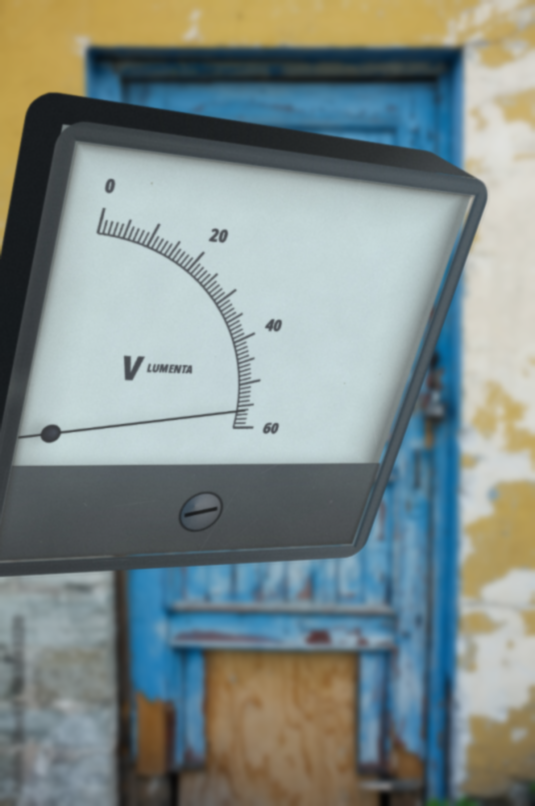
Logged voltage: **55** V
